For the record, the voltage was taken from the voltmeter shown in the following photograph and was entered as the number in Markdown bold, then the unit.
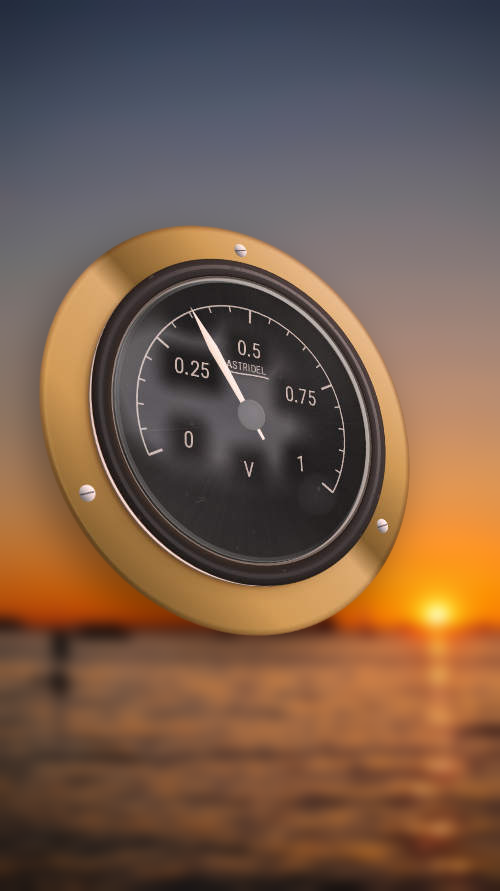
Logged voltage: **0.35** V
